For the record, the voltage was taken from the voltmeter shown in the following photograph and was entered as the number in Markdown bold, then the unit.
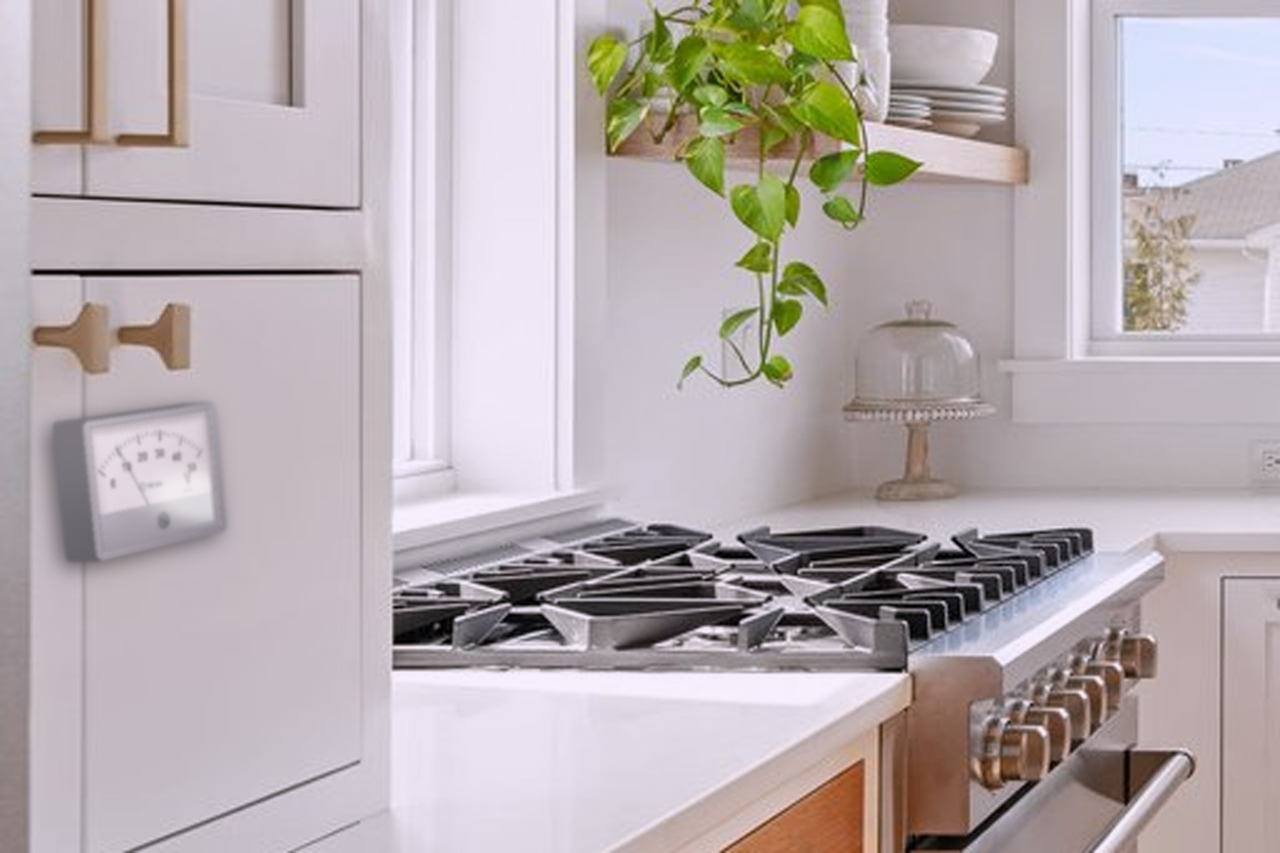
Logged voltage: **10** V
